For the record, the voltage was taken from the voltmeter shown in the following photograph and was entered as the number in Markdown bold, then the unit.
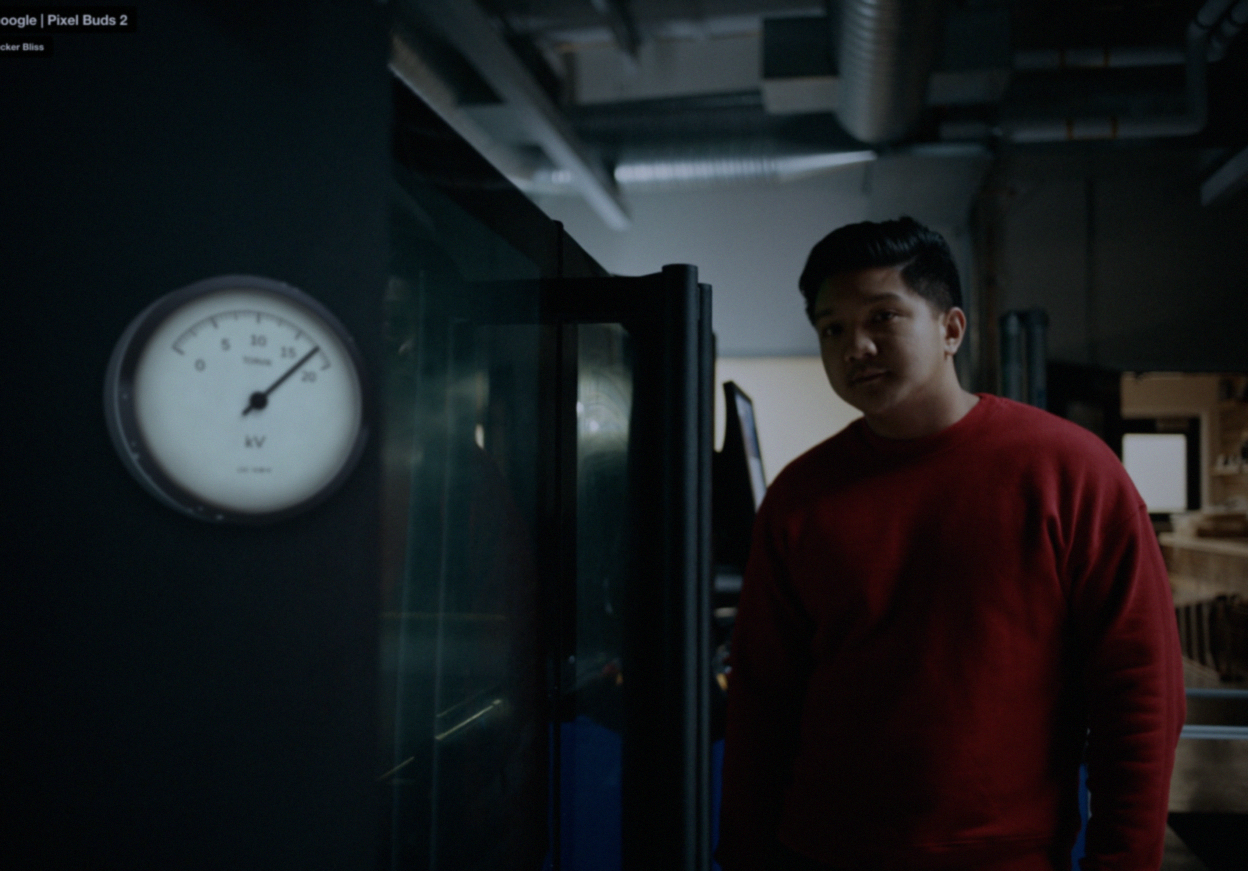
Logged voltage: **17.5** kV
